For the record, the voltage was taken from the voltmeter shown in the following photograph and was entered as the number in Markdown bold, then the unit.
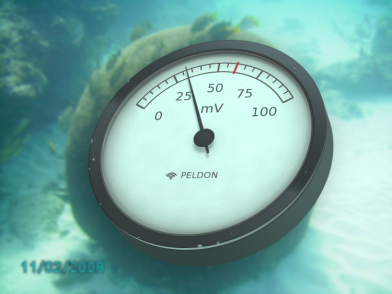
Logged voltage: **32.5** mV
